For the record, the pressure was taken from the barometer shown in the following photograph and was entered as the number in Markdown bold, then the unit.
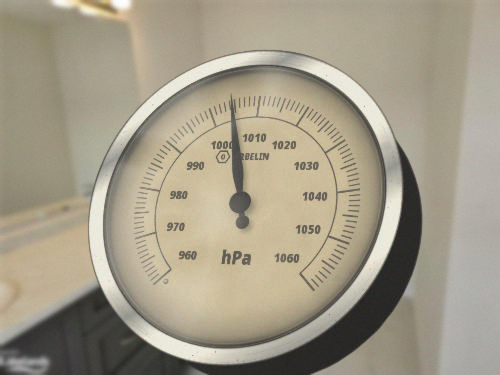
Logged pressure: **1005** hPa
